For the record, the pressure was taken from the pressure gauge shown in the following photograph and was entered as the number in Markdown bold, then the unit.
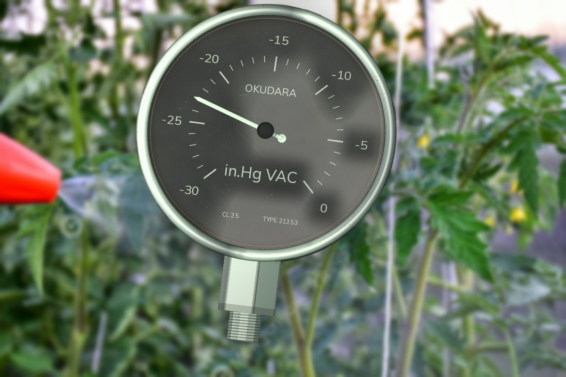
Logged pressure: **-23** inHg
